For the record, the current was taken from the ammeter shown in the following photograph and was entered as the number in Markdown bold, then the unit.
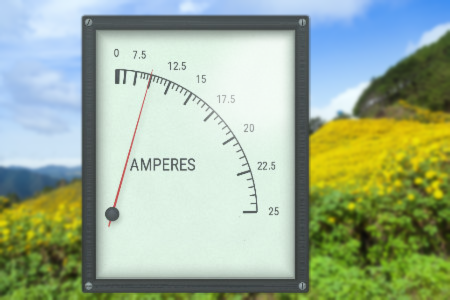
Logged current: **10** A
